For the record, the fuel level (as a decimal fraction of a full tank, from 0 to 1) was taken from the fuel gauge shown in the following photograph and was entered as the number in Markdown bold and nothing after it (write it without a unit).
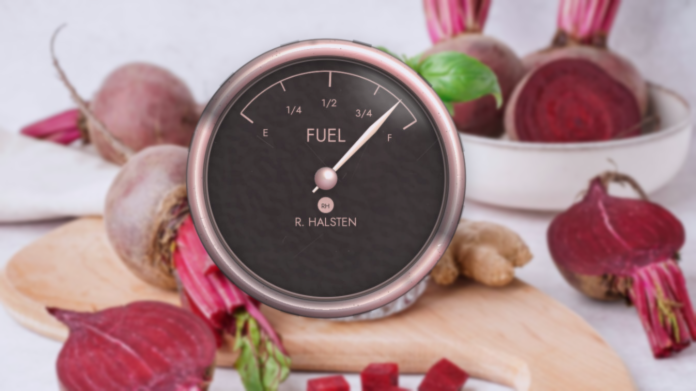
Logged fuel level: **0.875**
